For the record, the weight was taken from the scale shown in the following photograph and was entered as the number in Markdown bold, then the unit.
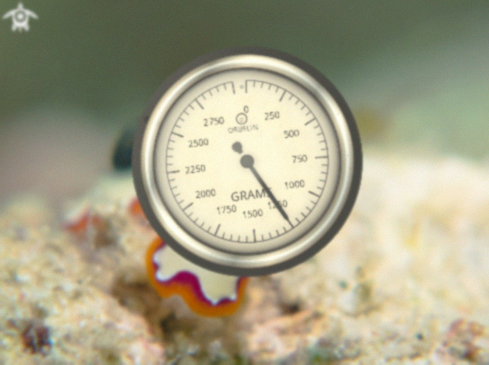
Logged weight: **1250** g
